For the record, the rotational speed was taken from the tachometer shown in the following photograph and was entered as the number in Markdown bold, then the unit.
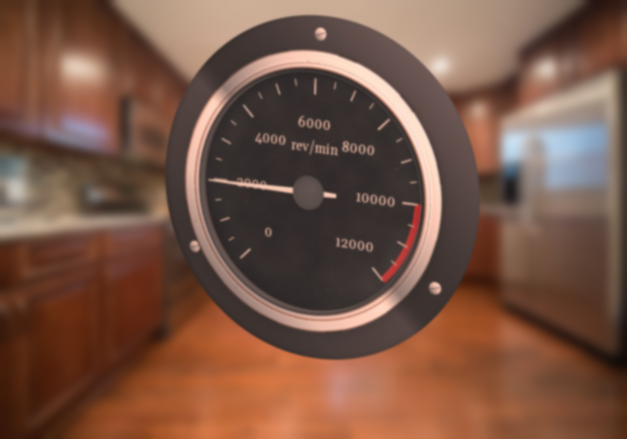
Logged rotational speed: **2000** rpm
